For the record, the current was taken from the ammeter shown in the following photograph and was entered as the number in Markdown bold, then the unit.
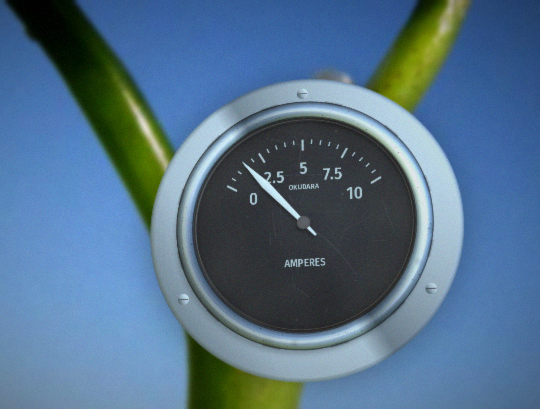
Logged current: **1.5** A
